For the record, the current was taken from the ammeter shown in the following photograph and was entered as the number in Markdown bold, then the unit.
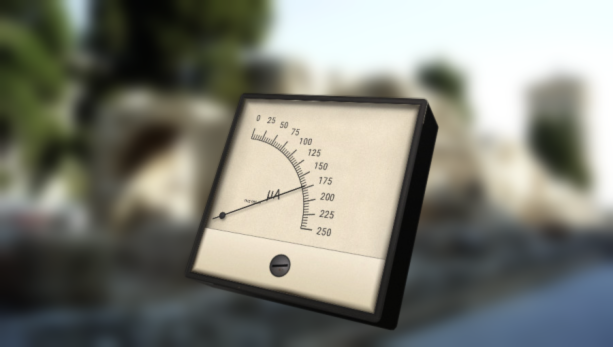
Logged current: **175** µA
